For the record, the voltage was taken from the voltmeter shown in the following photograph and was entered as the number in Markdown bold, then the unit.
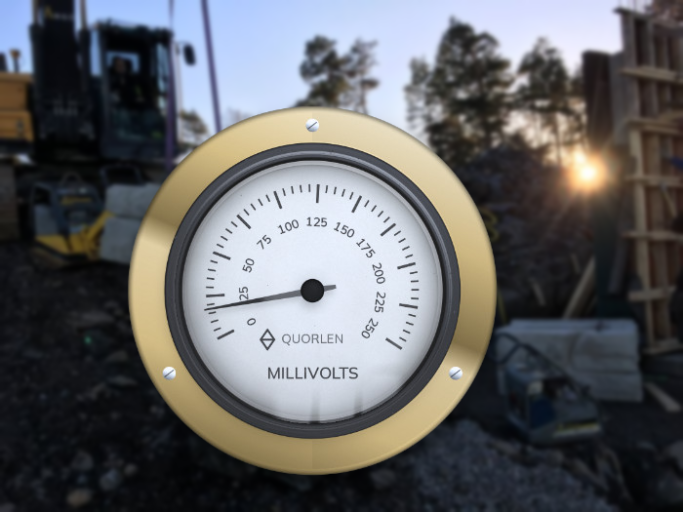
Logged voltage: **17.5** mV
